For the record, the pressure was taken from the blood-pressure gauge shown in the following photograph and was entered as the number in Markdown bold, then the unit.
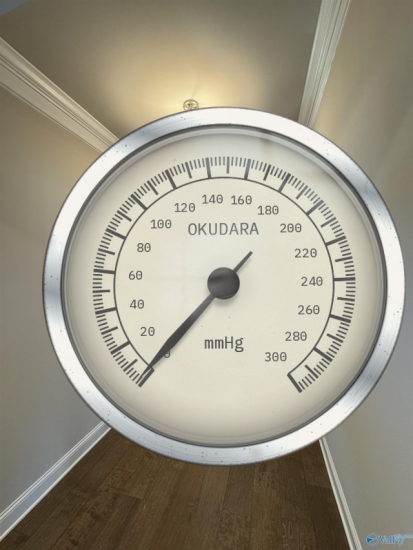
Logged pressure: **2** mmHg
